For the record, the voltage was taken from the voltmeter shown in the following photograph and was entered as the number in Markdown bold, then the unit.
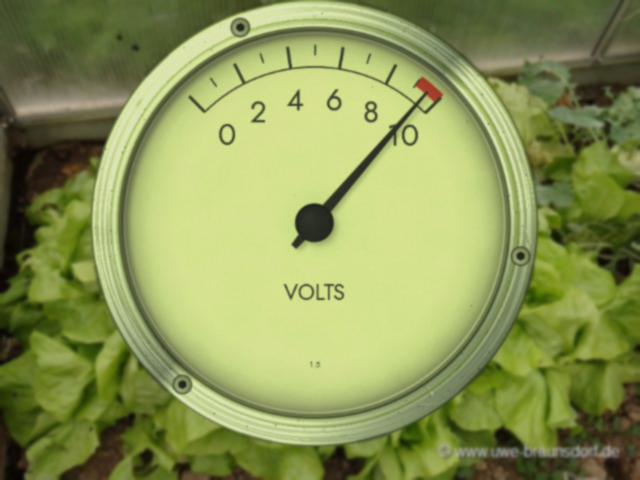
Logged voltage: **9.5** V
